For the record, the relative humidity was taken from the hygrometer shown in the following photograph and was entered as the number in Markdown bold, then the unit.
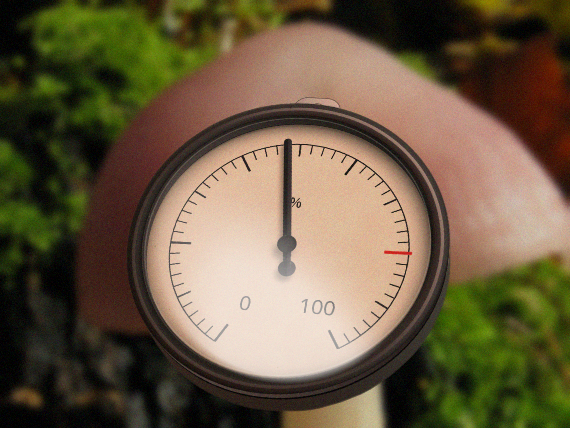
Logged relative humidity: **48** %
